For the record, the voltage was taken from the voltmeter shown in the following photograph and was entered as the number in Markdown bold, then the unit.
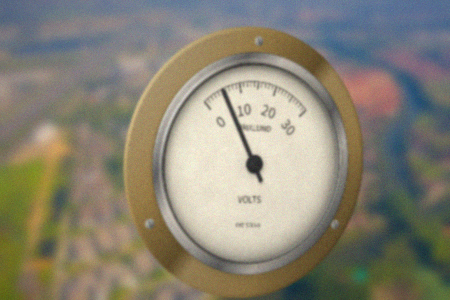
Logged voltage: **5** V
